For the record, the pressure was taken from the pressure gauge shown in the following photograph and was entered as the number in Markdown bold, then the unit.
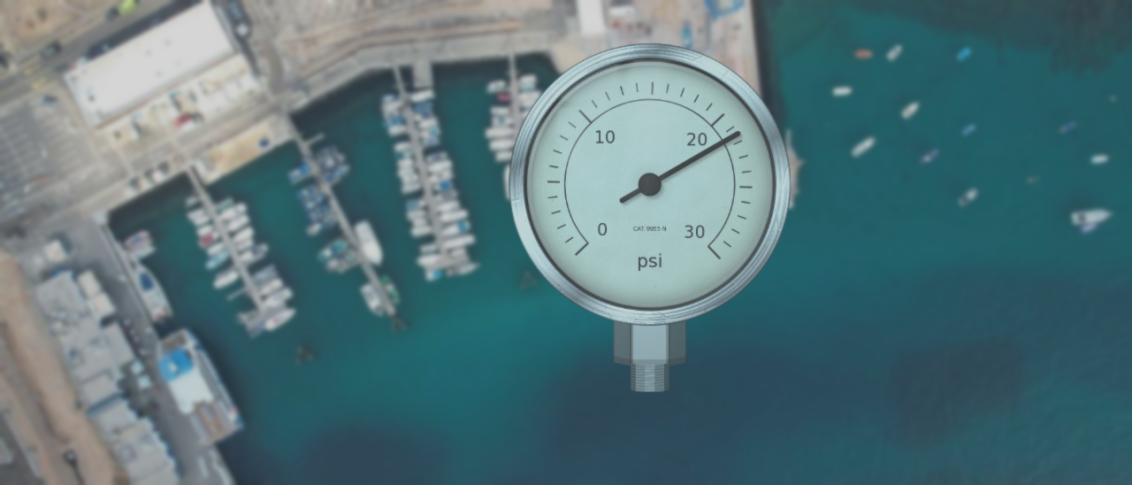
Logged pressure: **21.5** psi
